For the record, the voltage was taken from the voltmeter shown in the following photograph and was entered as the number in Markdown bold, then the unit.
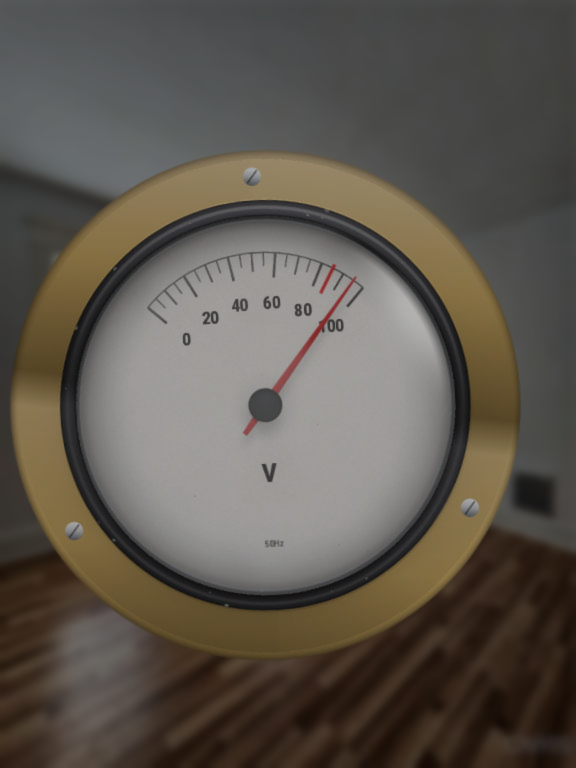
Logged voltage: **95** V
